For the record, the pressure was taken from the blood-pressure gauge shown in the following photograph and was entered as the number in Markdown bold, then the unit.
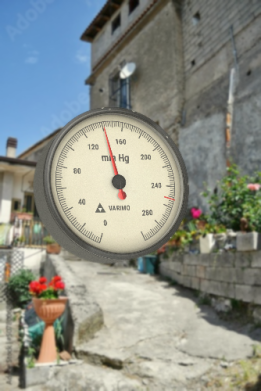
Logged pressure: **140** mmHg
